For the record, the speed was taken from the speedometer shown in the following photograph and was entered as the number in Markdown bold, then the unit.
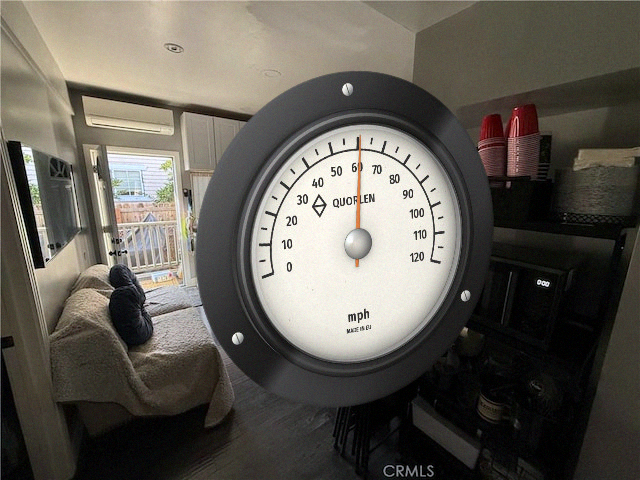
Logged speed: **60** mph
